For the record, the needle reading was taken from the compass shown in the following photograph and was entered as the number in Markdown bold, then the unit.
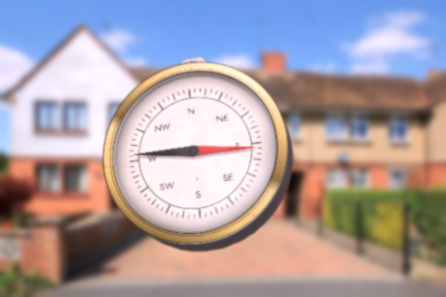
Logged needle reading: **95** °
